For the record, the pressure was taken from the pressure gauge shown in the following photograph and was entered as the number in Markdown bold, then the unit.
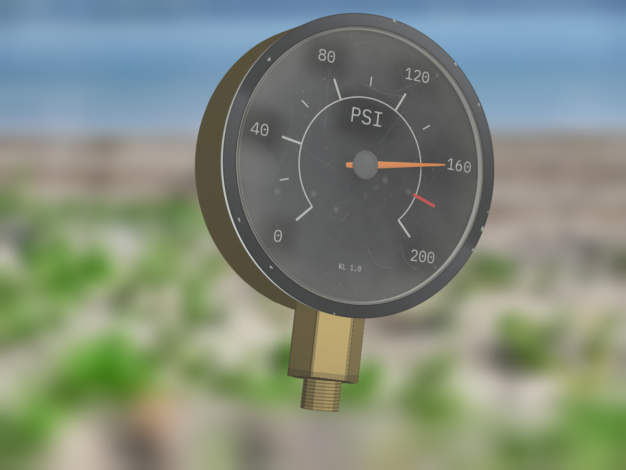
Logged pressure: **160** psi
